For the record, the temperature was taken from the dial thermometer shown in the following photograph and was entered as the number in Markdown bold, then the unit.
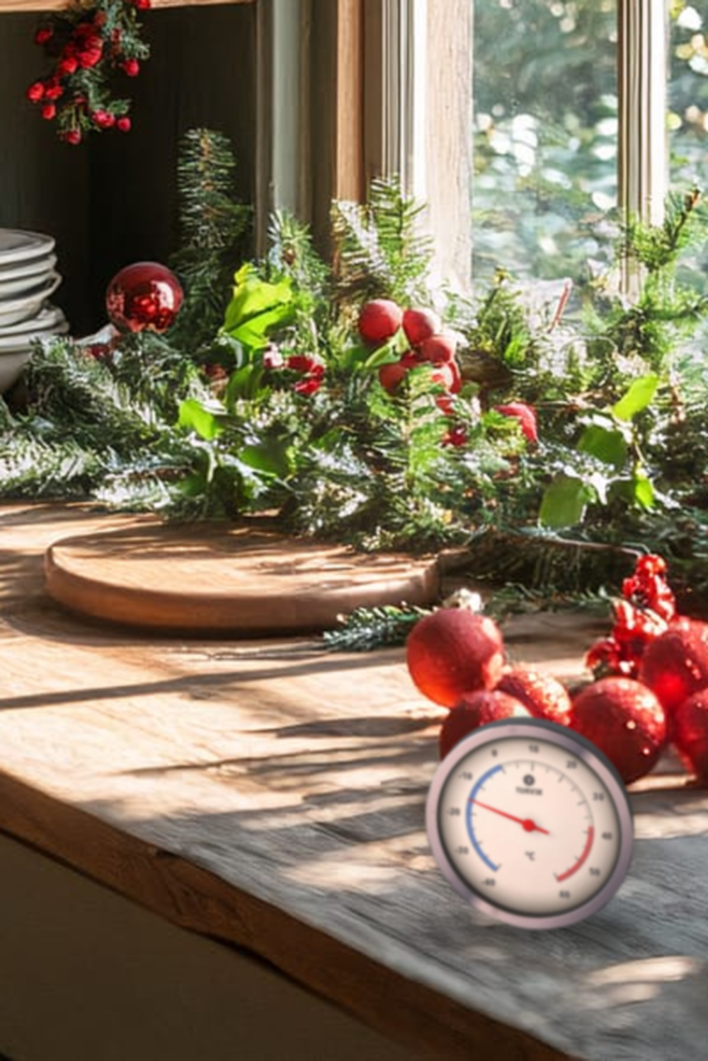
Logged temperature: **-15** °C
